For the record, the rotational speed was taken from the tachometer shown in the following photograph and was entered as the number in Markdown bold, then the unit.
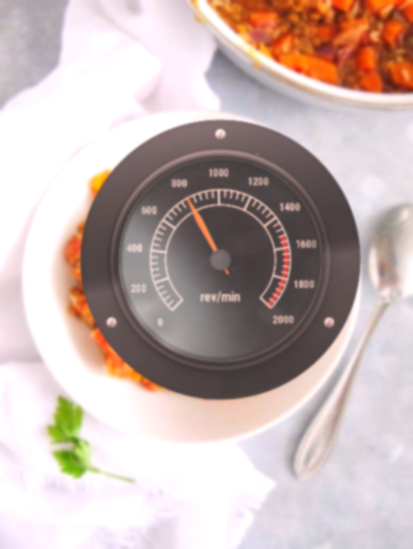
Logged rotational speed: **800** rpm
